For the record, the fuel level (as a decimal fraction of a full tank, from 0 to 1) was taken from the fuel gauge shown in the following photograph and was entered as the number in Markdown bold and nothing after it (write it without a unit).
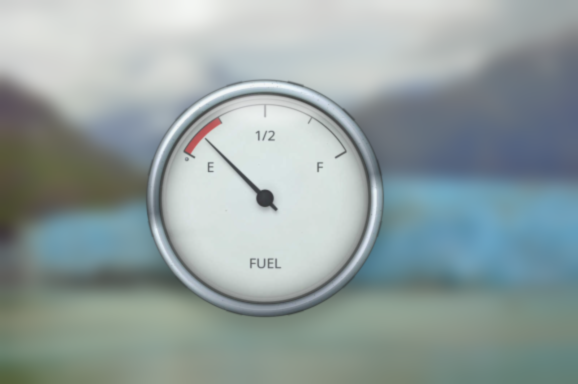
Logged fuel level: **0.125**
